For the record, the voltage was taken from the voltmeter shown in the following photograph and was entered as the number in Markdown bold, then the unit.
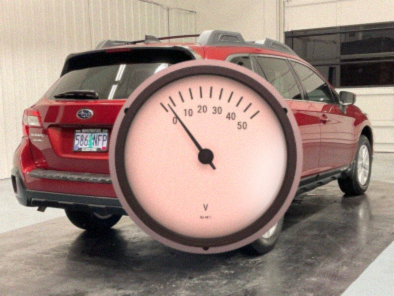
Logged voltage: **2.5** V
